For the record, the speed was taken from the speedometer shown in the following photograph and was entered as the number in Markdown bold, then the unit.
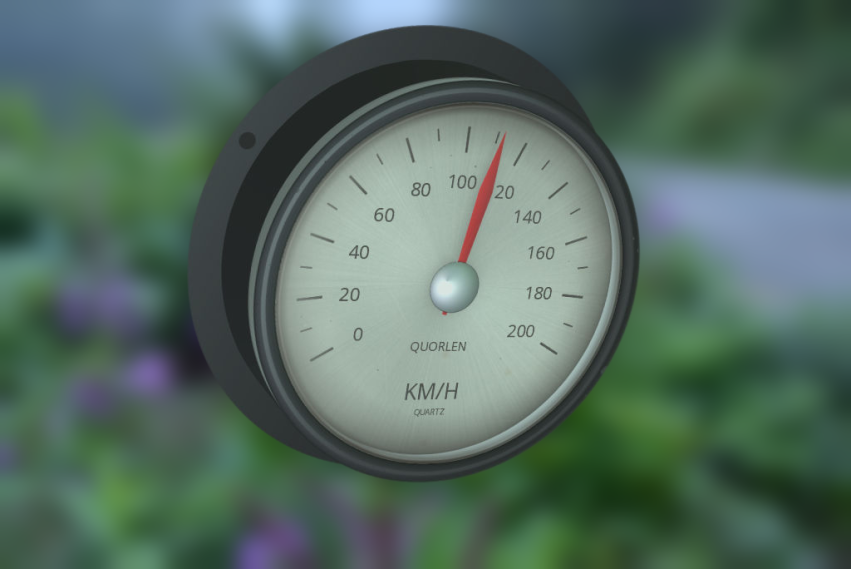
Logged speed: **110** km/h
